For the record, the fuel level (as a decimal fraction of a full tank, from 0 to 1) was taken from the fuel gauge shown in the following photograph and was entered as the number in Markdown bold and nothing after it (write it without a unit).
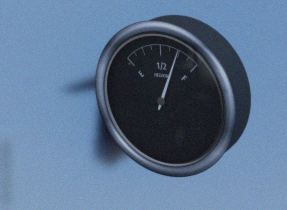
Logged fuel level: **0.75**
